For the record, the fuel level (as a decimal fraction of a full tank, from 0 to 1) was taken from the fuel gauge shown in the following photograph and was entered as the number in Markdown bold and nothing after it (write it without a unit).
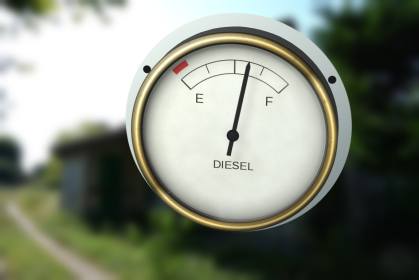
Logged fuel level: **0.625**
